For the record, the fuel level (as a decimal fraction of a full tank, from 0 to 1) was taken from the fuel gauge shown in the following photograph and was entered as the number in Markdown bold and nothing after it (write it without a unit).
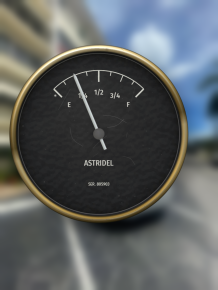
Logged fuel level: **0.25**
